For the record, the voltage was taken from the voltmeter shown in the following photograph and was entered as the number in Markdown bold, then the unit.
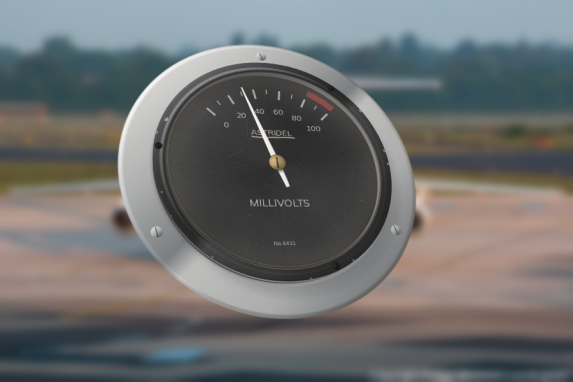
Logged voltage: **30** mV
